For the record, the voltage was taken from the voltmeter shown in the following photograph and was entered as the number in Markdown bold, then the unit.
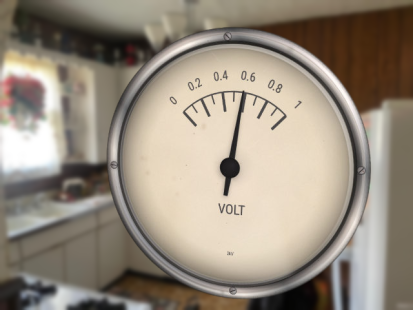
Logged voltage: **0.6** V
